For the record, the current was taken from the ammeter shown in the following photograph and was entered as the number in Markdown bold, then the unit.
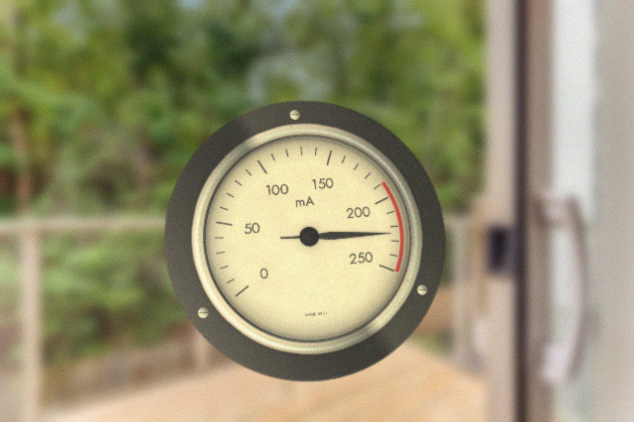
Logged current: **225** mA
